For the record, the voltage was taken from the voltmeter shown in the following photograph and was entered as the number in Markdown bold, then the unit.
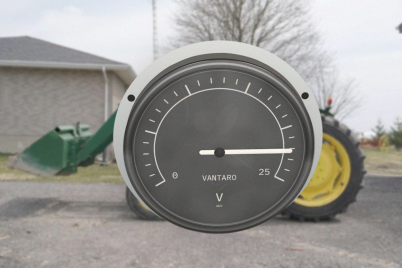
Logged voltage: **22** V
